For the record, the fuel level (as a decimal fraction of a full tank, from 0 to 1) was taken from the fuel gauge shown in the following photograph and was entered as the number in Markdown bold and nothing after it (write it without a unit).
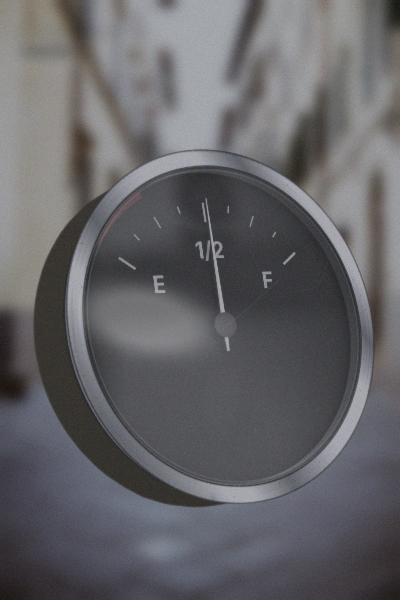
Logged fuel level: **0.5**
